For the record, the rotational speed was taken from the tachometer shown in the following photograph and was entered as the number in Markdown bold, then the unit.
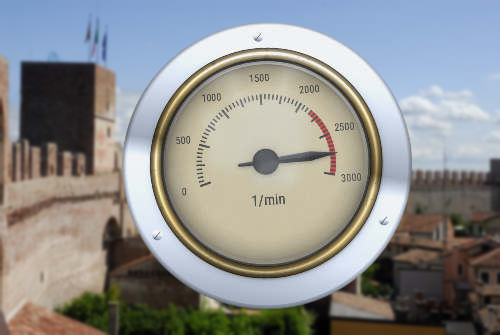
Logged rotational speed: **2750** rpm
